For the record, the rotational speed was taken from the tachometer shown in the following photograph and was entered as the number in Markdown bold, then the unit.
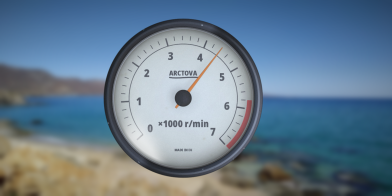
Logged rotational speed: **4400** rpm
